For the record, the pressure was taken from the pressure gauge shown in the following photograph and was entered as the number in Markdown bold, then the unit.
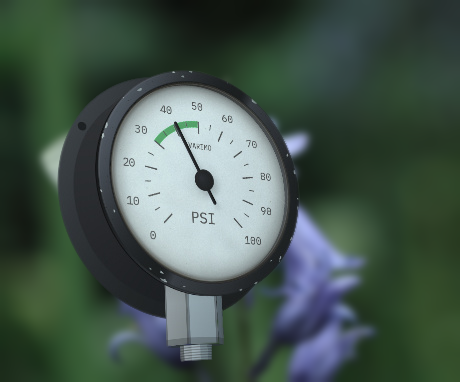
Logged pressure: **40** psi
